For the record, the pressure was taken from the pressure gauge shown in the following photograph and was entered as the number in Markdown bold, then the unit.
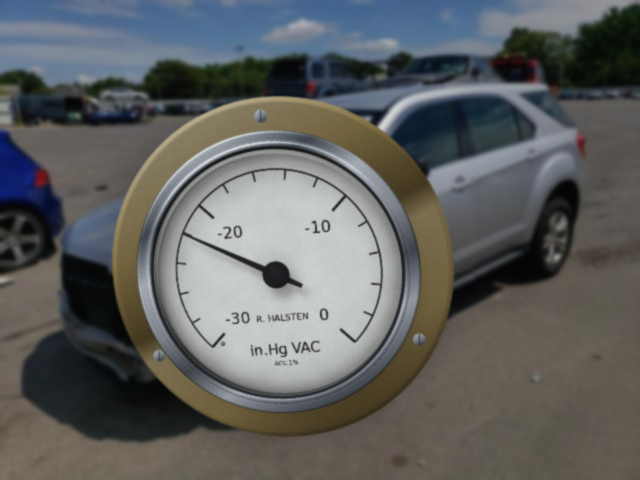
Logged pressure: **-22** inHg
